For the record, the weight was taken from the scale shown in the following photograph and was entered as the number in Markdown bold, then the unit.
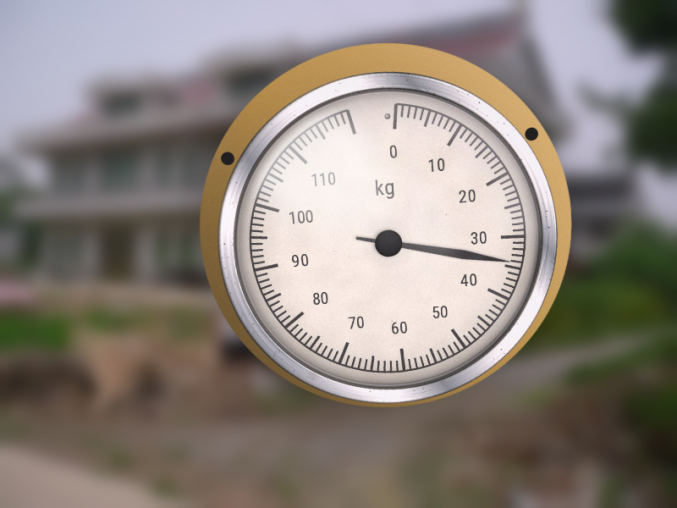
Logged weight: **34** kg
